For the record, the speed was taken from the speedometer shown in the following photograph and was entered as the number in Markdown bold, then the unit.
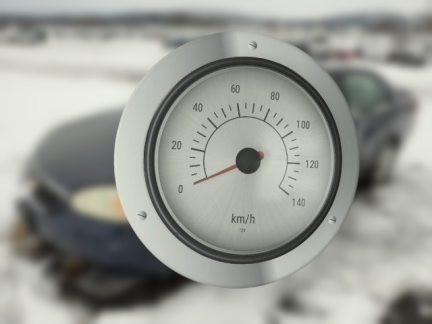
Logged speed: **0** km/h
